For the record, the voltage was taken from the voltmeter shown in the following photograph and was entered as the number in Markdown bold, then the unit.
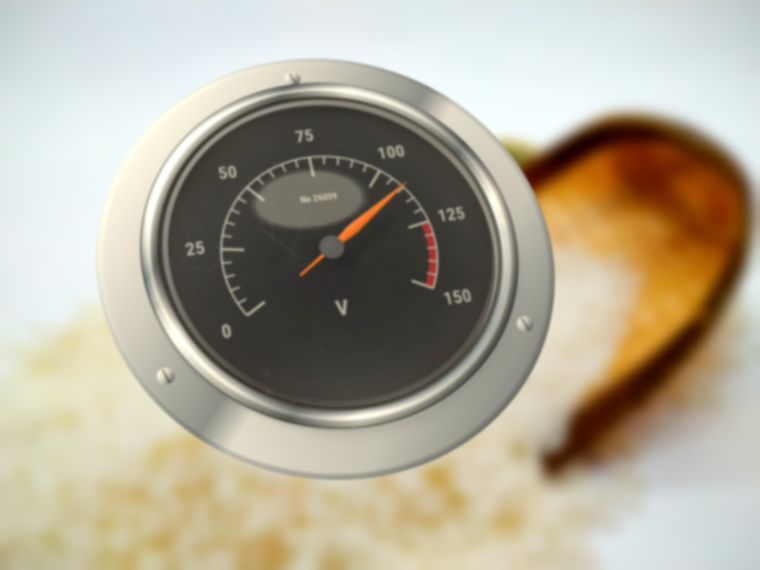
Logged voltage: **110** V
